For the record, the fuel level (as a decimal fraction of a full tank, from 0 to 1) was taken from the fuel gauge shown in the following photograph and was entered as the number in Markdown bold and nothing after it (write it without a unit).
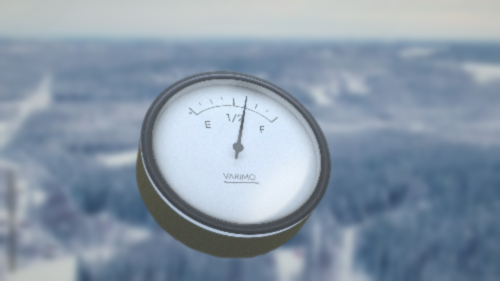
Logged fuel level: **0.625**
